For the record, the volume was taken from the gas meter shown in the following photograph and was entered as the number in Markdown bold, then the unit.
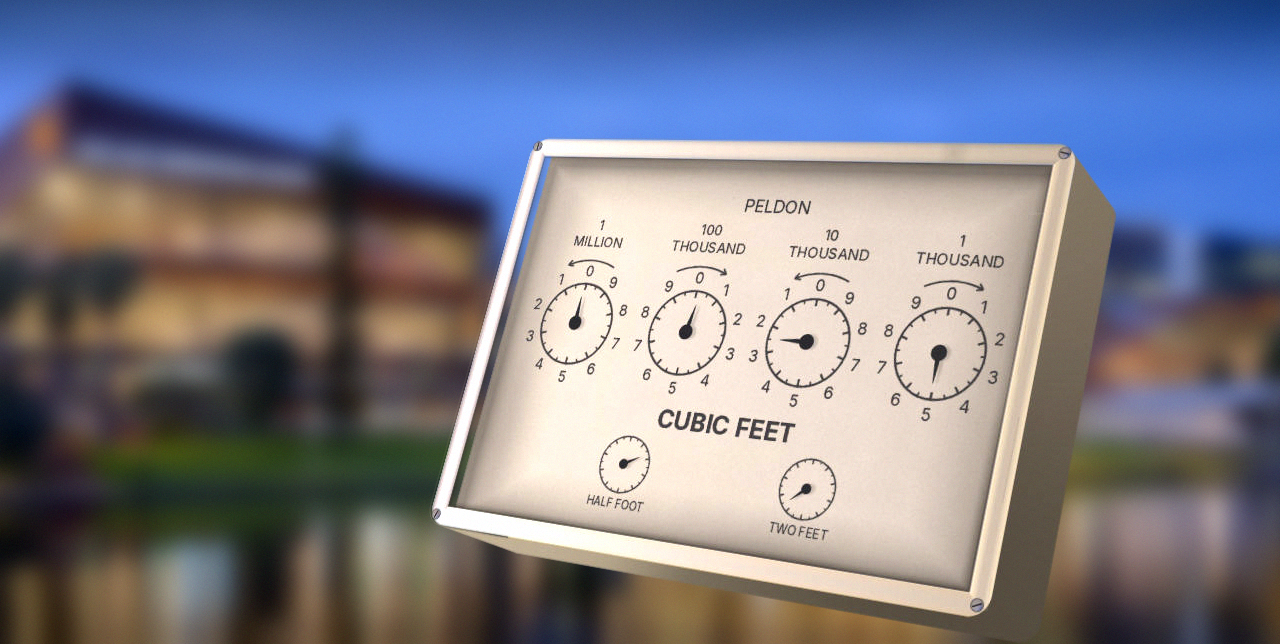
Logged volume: **2500** ft³
